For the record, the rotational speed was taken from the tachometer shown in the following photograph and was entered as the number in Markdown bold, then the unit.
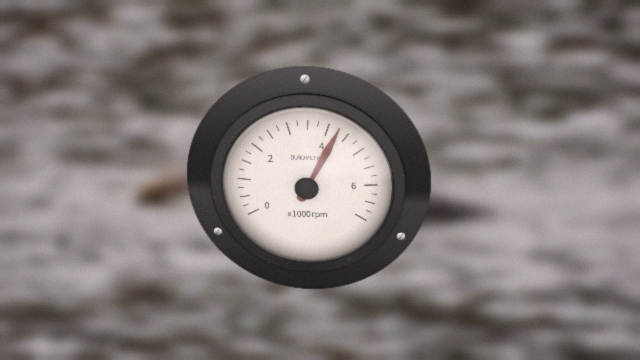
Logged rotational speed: **4250** rpm
